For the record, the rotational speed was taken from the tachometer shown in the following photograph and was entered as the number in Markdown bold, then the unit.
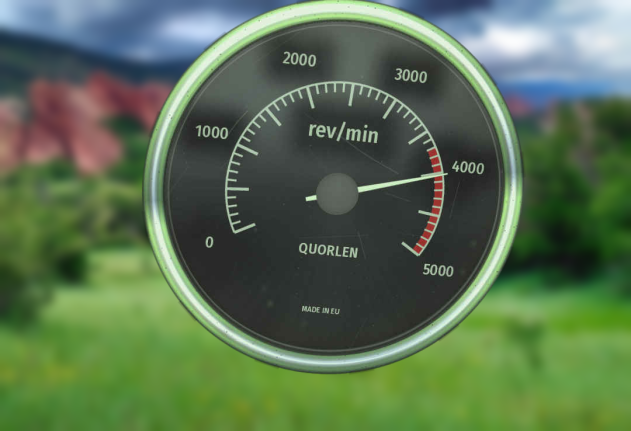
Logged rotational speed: **4000** rpm
